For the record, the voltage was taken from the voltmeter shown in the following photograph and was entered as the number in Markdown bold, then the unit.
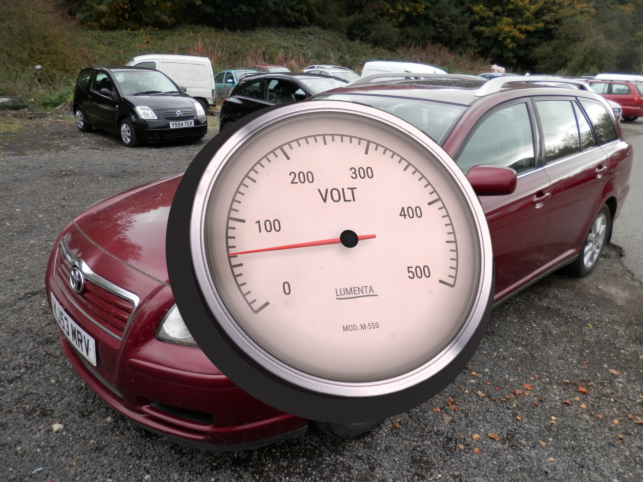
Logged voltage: **60** V
